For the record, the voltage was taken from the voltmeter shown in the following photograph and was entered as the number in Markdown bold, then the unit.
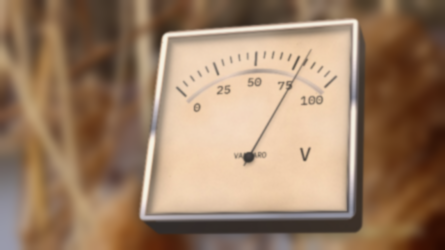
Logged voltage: **80** V
